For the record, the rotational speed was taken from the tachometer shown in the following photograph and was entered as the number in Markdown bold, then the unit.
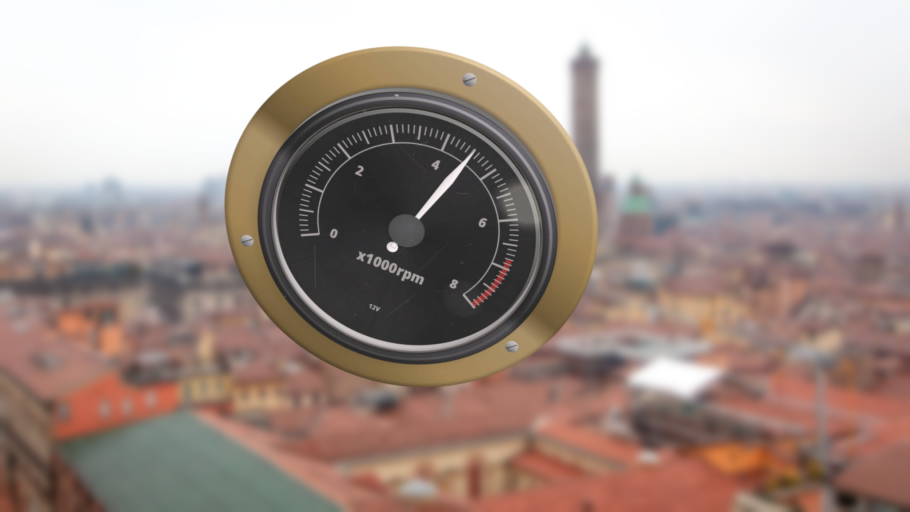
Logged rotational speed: **4500** rpm
